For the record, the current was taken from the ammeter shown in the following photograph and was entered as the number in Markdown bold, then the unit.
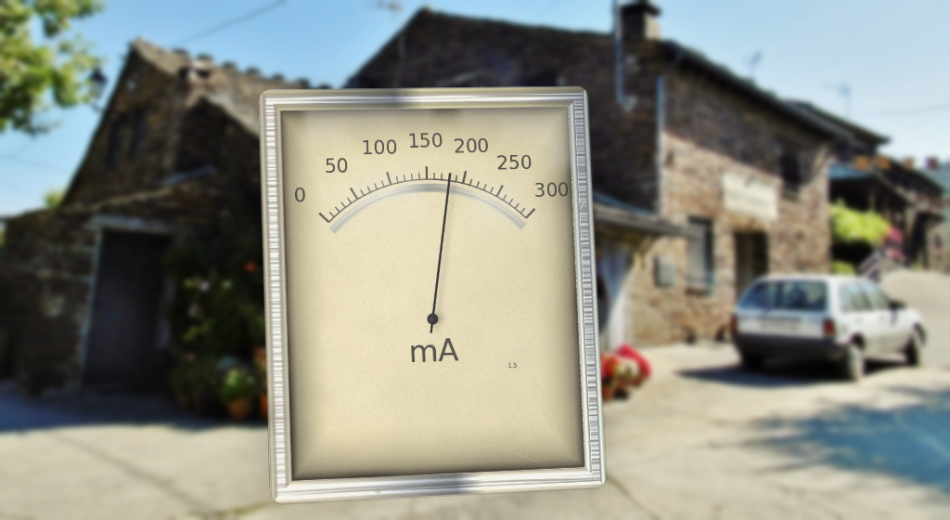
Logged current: **180** mA
